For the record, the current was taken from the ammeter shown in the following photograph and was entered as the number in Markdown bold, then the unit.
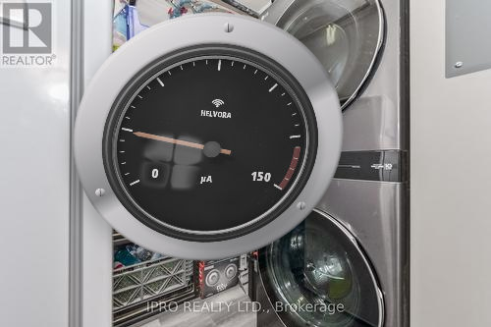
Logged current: **25** µA
